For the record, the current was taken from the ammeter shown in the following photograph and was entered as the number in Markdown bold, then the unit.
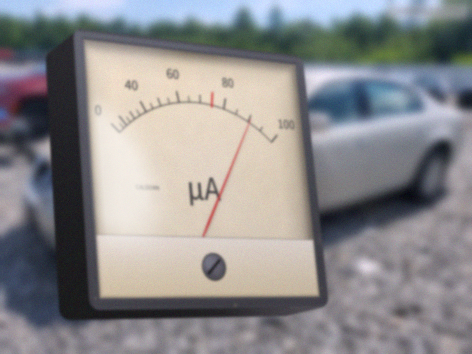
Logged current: **90** µA
